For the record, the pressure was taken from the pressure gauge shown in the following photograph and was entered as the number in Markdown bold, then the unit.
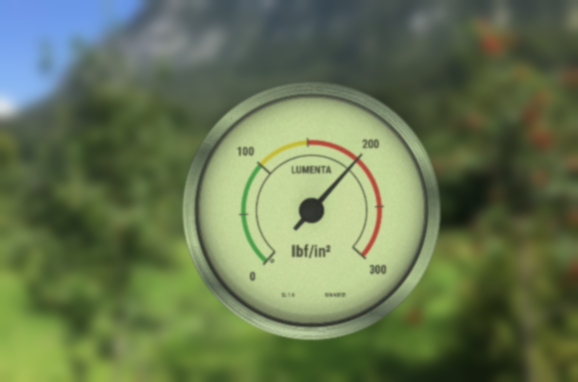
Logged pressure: **200** psi
